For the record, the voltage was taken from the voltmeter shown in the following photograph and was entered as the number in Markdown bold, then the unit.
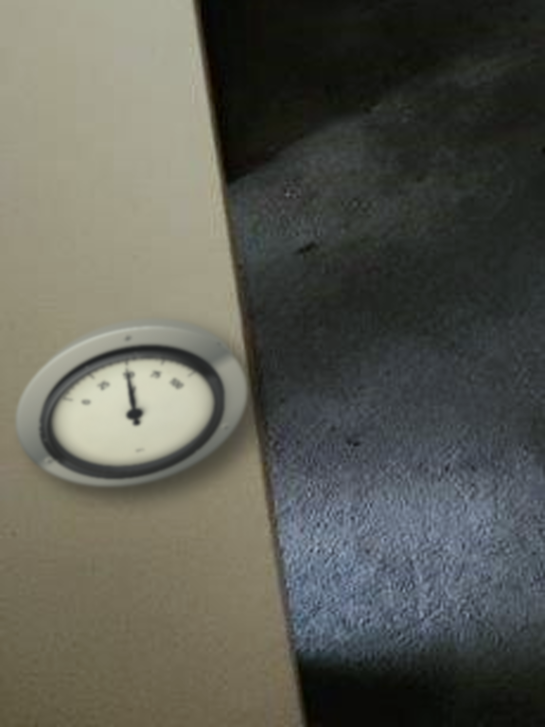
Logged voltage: **50** V
